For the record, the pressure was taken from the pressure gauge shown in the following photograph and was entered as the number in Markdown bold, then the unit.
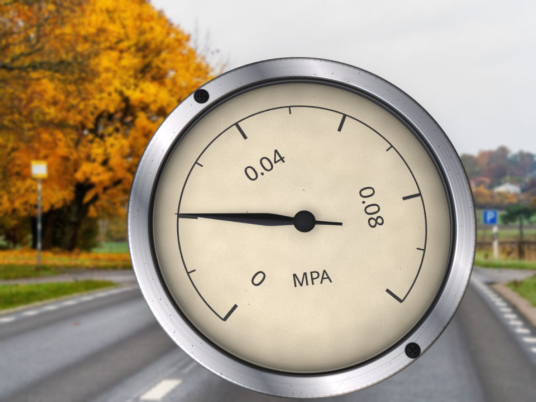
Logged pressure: **0.02** MPa
